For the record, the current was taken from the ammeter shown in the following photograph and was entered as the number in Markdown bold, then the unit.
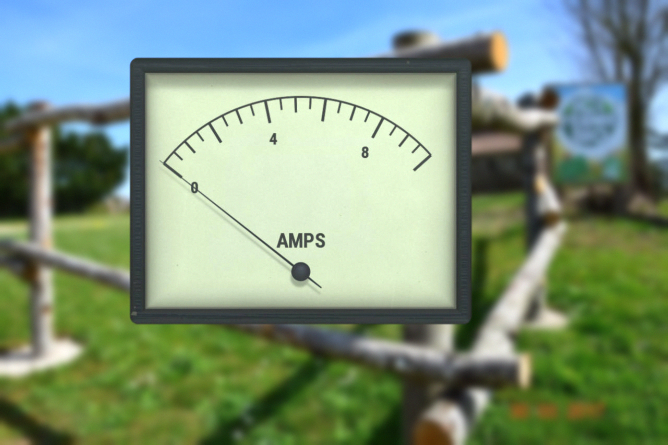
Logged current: **0** A
